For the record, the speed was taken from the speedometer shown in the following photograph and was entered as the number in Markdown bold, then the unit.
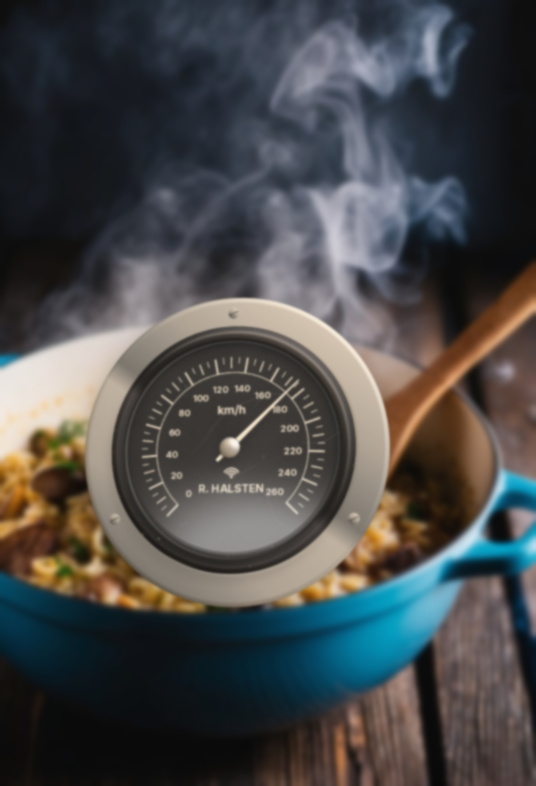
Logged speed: **175** km/h
